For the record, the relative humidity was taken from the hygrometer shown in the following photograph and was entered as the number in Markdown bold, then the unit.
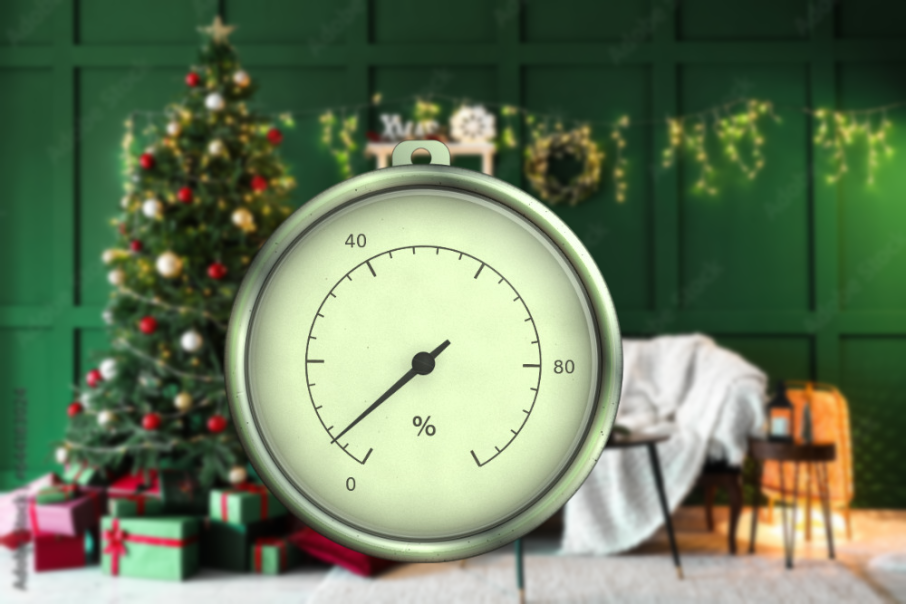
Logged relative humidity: **6** %
